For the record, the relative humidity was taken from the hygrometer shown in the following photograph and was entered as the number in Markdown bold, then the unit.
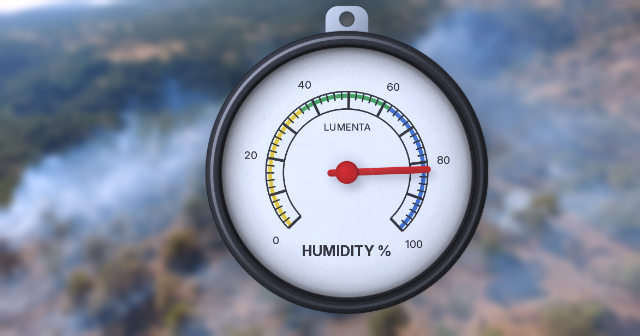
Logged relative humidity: **82** %
